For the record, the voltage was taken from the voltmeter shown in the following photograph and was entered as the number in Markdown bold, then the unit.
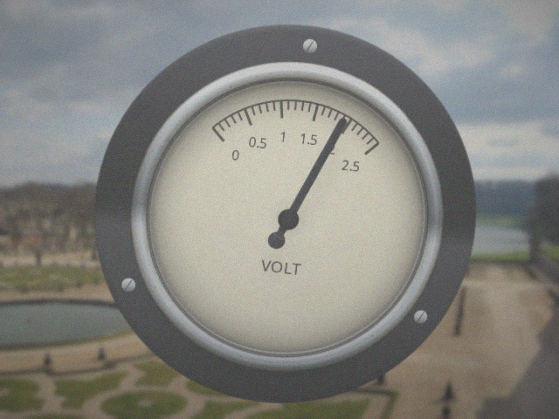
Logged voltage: **1.9** V
